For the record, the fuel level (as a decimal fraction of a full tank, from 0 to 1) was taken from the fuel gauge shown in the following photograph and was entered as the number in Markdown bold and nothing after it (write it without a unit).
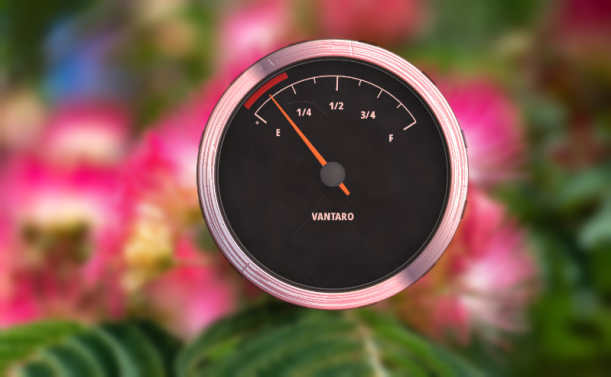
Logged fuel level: **0.125**
